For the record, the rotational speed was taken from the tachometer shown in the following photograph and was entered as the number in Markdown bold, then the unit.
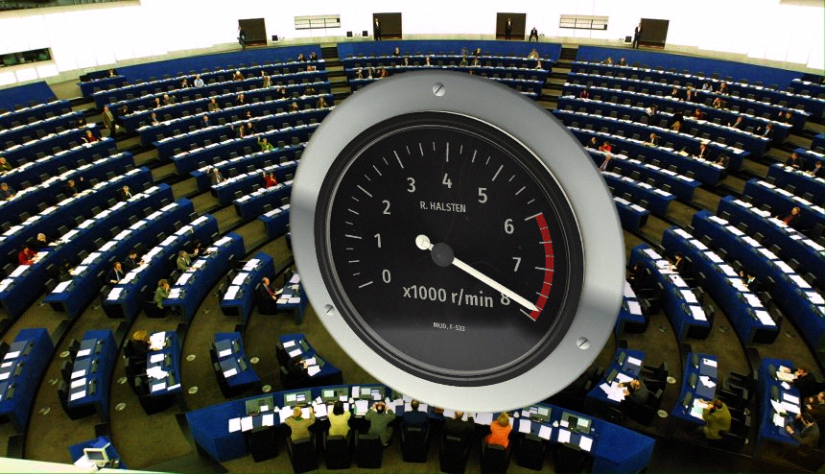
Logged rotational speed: **7750** rpm
